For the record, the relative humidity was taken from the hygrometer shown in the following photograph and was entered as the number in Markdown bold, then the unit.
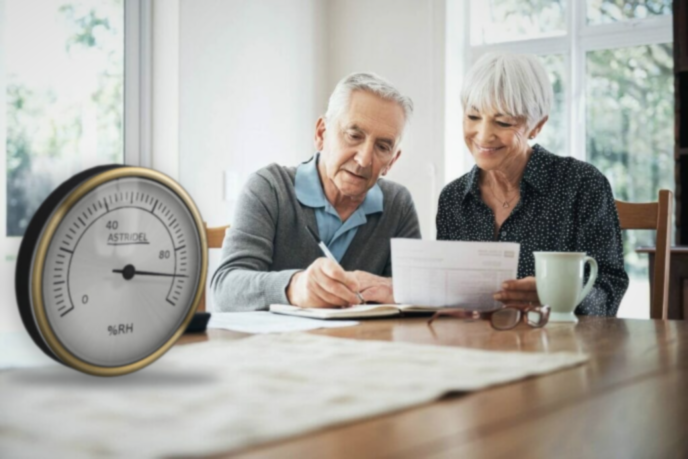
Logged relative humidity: **90** %
